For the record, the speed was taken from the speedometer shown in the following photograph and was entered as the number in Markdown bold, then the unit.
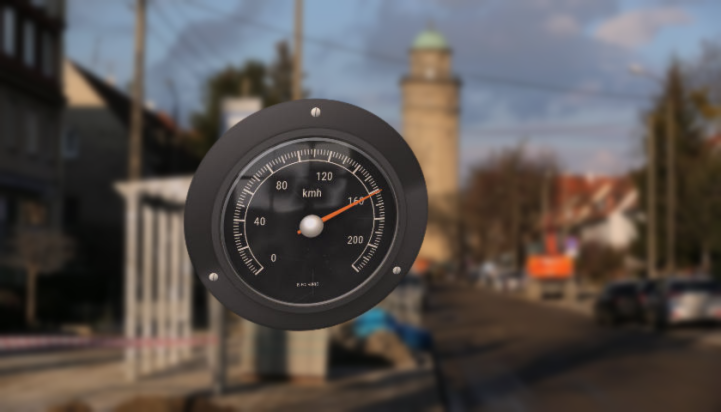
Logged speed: **160** km/h
